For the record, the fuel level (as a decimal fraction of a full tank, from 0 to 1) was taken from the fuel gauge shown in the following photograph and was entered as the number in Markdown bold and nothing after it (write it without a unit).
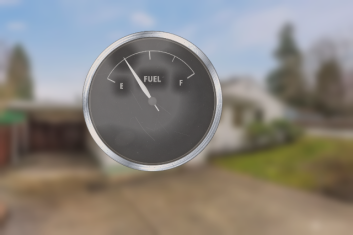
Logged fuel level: **0.25**
